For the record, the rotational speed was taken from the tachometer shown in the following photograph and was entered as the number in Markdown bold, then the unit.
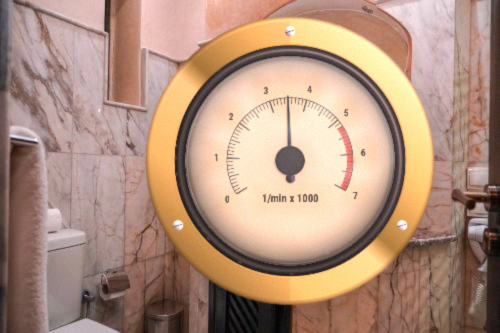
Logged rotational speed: **3500** rpm
